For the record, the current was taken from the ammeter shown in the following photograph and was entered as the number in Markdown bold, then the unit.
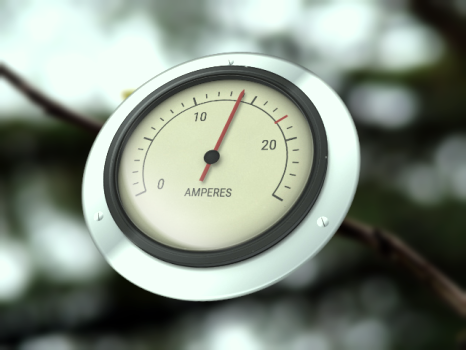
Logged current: **14** A
